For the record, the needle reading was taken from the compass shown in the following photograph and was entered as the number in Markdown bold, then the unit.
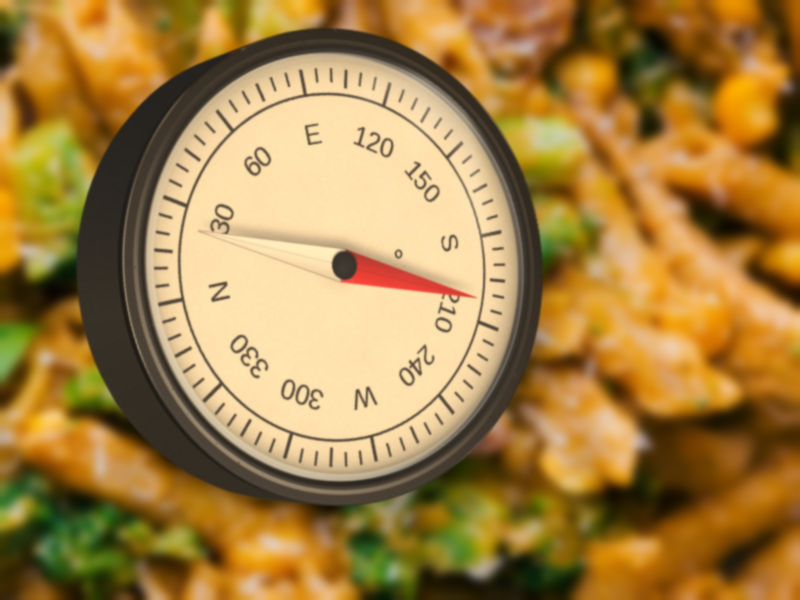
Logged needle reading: **202.5** °
